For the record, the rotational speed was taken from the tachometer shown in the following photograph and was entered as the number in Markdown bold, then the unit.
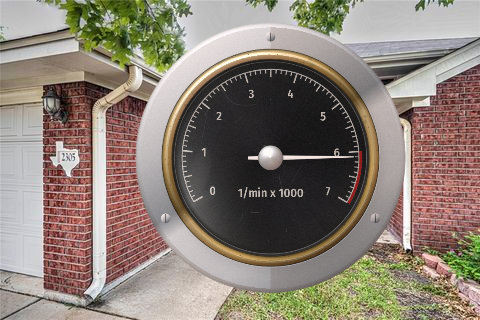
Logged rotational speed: **6100** rpm
